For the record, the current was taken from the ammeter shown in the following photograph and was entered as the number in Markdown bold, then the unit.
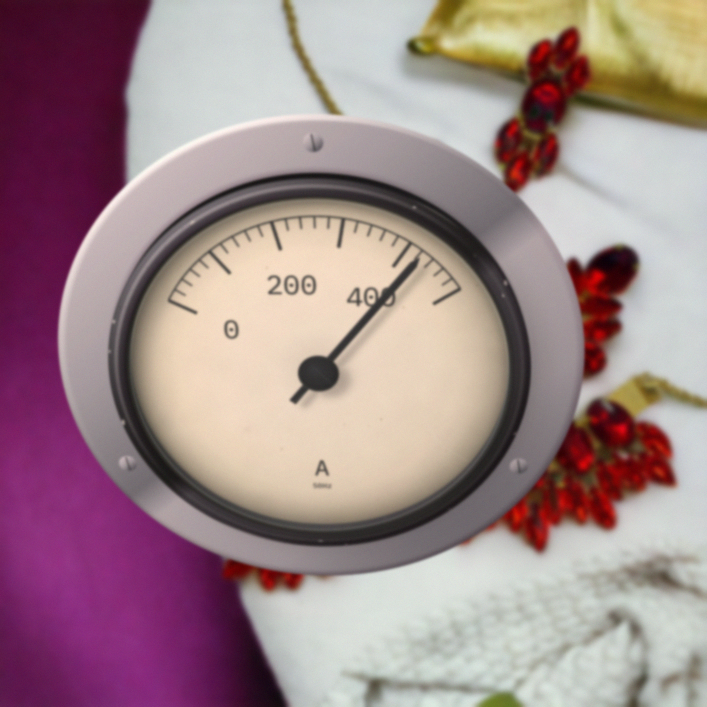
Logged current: **420** A
